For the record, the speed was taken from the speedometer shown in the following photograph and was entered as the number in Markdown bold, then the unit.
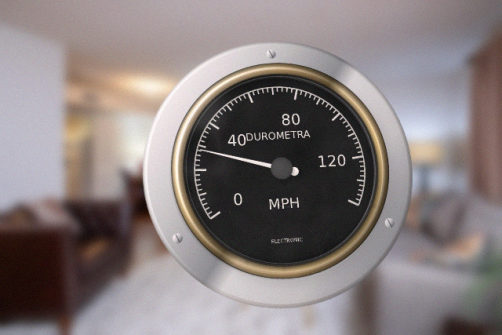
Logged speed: **28** mph
